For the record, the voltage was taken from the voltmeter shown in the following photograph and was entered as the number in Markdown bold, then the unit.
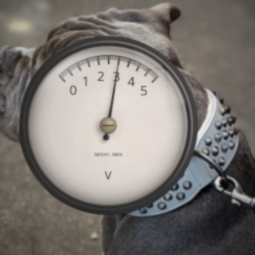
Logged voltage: **3** V
